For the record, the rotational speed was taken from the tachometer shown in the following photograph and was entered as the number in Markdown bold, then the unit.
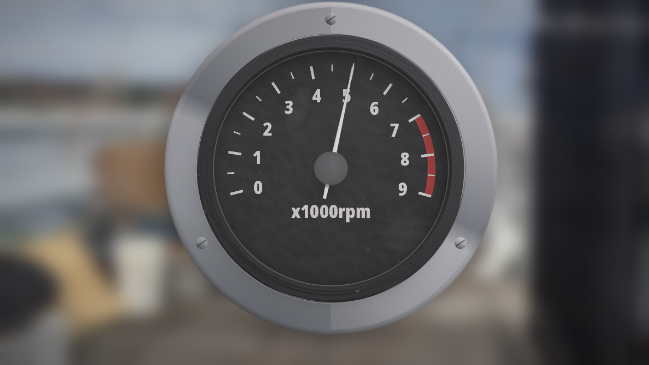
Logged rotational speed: **5000** rpm
